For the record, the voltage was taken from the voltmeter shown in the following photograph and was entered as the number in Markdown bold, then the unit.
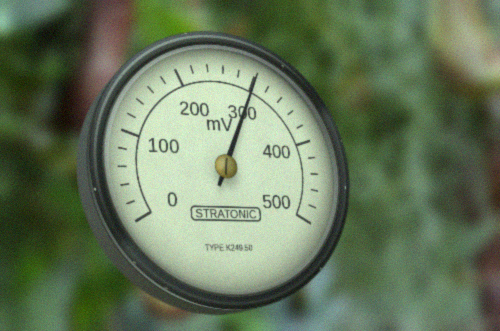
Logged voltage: **300** mV
